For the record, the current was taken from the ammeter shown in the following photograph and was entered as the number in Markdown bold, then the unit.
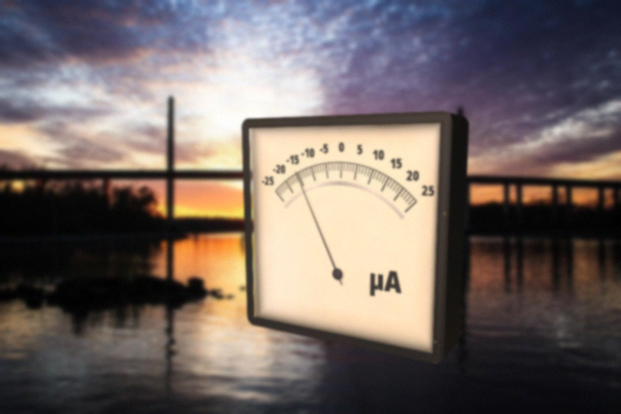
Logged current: **-15** µA
